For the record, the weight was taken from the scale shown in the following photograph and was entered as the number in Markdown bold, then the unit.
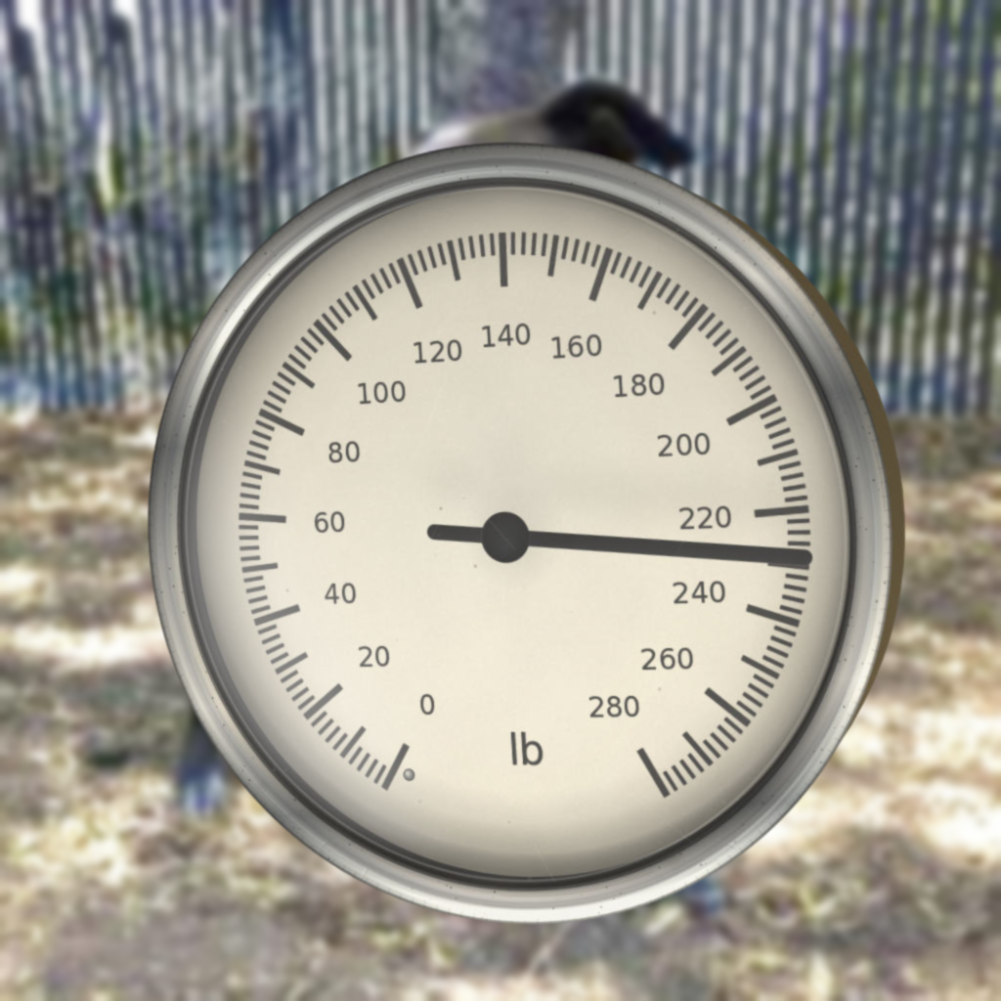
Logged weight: **228** lb
